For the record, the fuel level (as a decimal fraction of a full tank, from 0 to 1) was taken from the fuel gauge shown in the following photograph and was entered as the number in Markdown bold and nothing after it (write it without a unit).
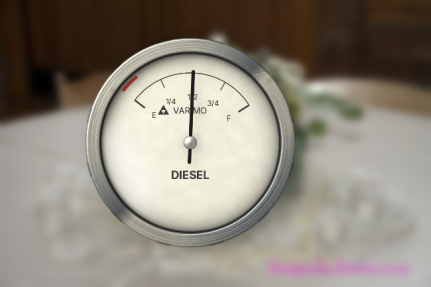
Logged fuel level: **0.5**
